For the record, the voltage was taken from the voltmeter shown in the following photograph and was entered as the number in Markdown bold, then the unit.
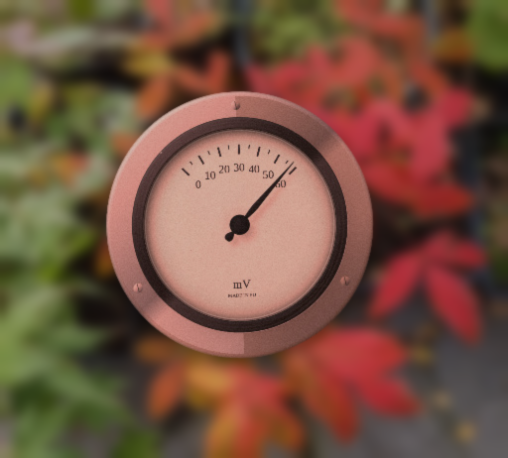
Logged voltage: **57.5** mV
